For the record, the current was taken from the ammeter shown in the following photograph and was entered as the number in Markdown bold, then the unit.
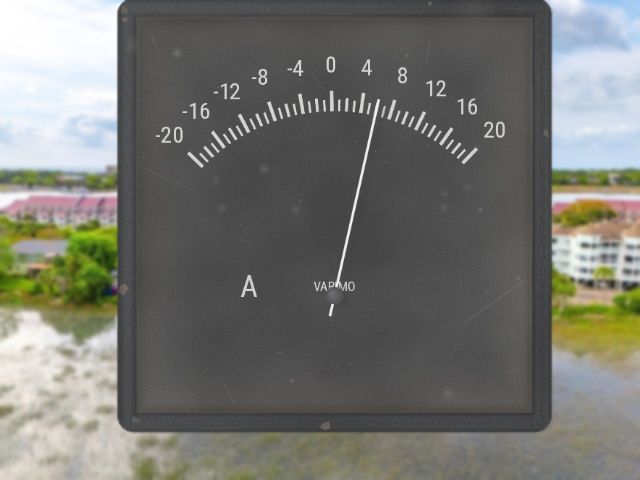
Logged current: **6** A
